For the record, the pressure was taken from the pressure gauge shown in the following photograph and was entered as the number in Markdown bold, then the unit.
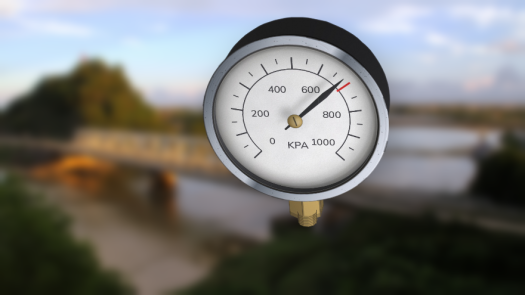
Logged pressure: **675** kPa
